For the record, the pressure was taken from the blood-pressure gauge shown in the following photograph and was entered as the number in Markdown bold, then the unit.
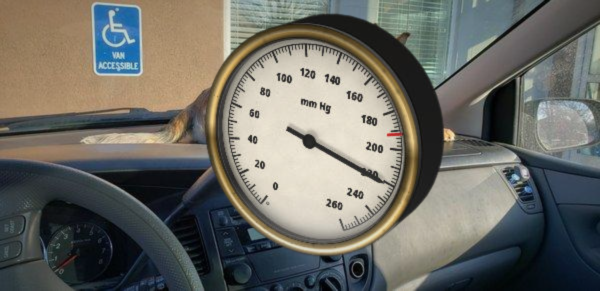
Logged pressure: **220** mmHg
